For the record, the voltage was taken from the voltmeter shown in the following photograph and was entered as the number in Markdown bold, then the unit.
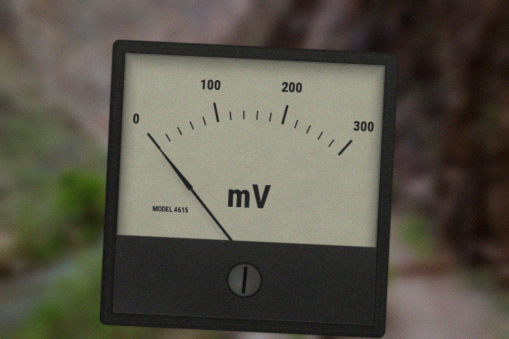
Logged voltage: **0** mV
